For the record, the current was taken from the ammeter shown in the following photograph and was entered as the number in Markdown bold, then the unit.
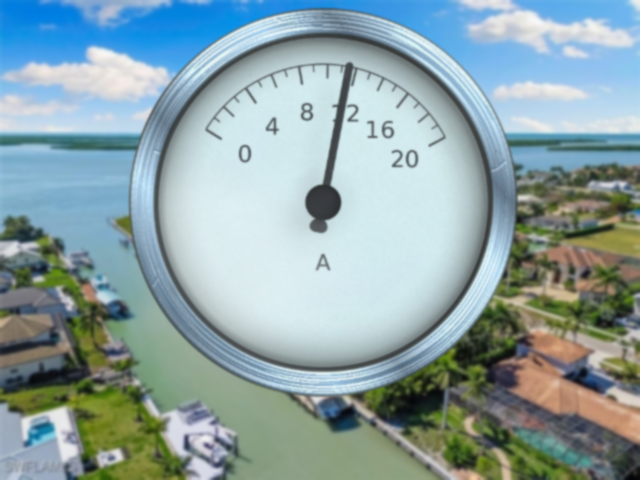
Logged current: **11.5** A
